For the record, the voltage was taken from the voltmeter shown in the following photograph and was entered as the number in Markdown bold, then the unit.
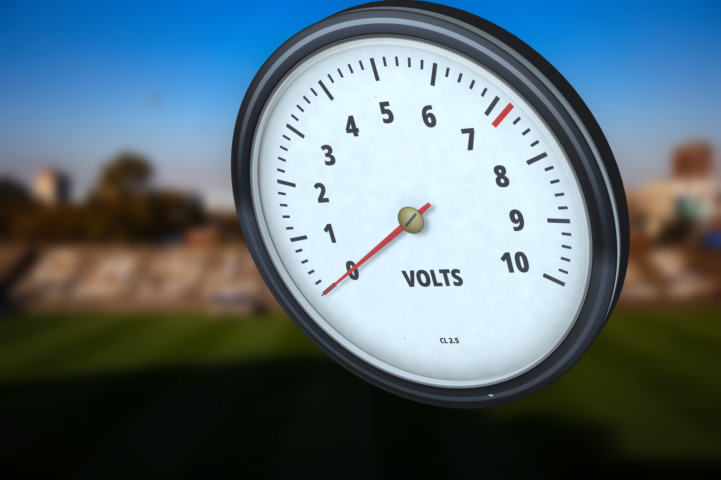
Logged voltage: **0** V
